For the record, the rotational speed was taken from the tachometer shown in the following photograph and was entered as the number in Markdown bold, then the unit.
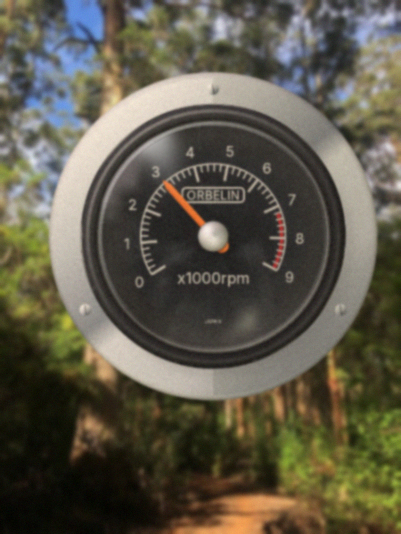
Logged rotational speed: **3000** rpm
